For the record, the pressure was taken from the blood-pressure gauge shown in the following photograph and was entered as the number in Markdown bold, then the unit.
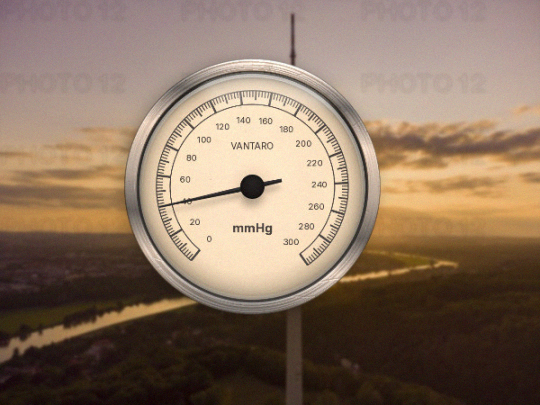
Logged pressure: **40** mmHg
